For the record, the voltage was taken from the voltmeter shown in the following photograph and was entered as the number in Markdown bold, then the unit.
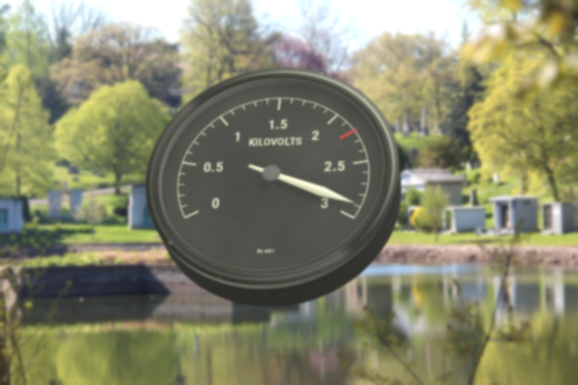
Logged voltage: **2.9** kV
